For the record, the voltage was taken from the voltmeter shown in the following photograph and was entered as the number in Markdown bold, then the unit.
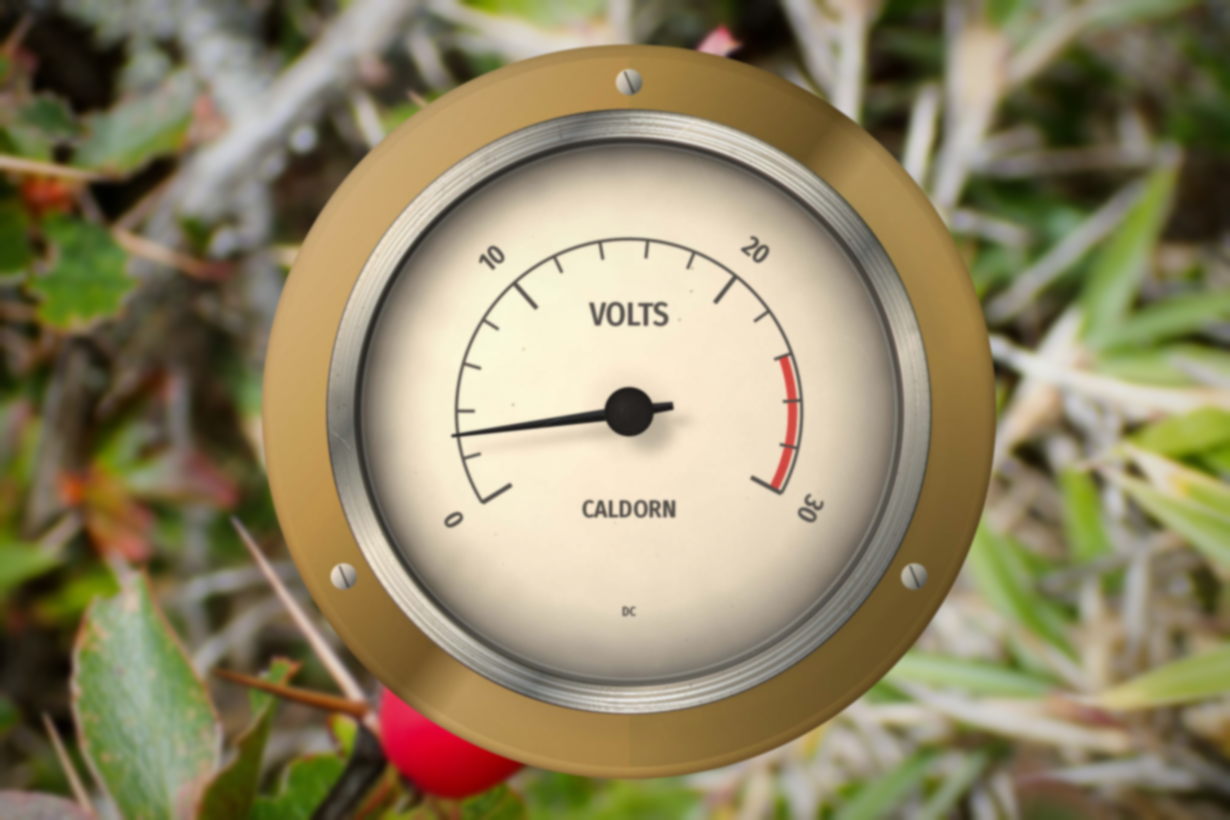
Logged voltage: **3** V
